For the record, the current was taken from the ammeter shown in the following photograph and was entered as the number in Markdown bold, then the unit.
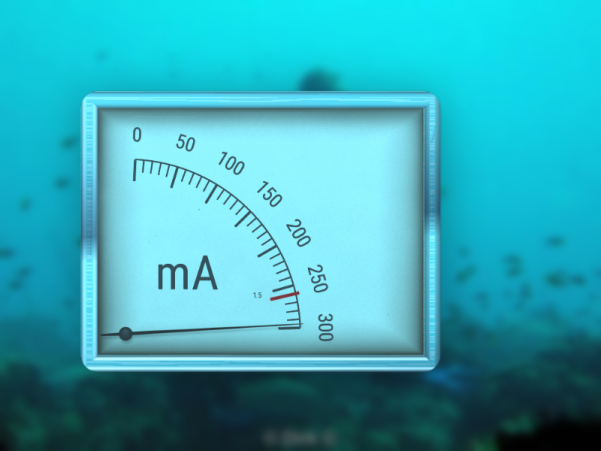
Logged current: **295** mA
